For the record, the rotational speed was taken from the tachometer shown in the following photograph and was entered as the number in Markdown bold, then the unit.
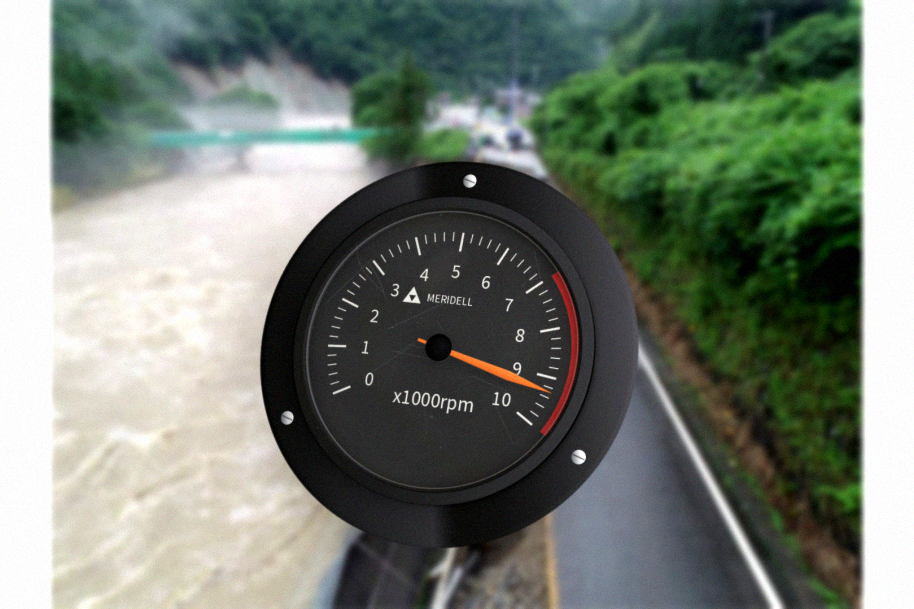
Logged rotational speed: **9300** rpm
